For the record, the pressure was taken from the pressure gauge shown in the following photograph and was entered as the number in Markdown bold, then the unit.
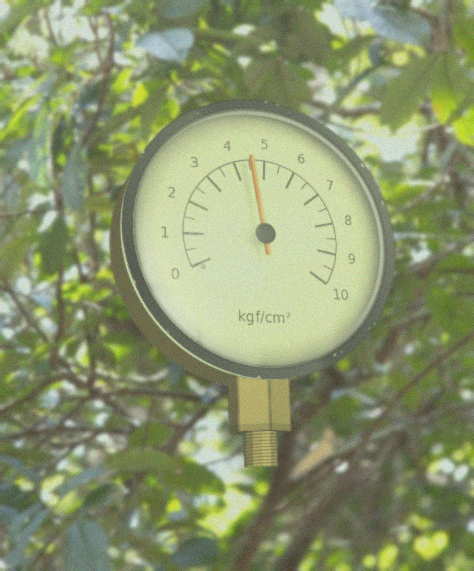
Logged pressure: **4.5** kg/cm²
